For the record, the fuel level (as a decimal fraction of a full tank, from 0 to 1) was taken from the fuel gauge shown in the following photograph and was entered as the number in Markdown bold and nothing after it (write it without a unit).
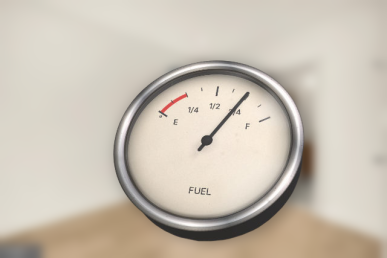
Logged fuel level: **0.75**
